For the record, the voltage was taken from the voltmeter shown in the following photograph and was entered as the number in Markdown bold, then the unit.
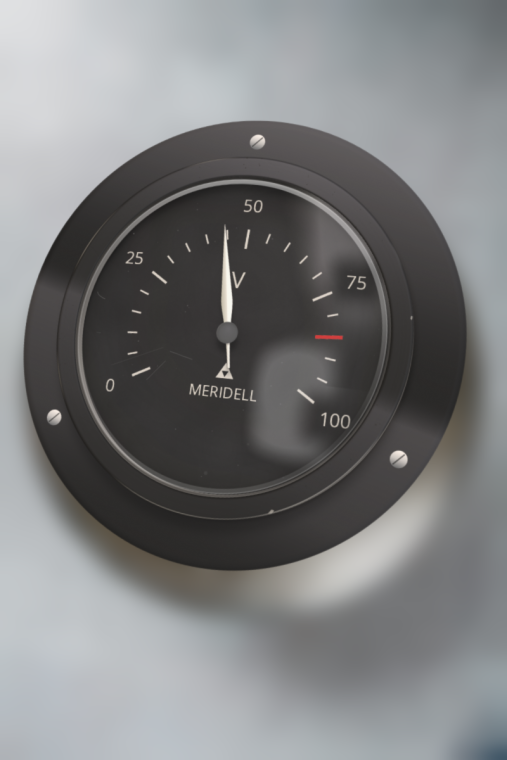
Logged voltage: **45** V
